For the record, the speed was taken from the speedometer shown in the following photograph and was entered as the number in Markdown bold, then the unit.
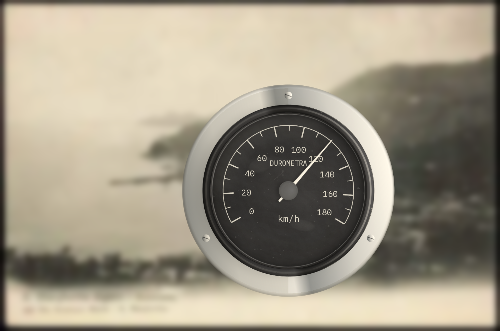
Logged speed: **120** km/h
